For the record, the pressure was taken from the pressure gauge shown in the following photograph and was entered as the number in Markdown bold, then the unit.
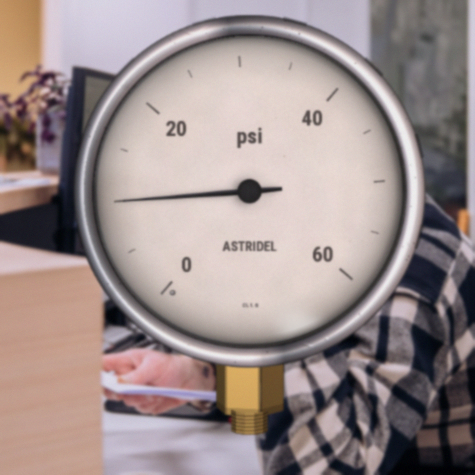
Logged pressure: **10** psi
